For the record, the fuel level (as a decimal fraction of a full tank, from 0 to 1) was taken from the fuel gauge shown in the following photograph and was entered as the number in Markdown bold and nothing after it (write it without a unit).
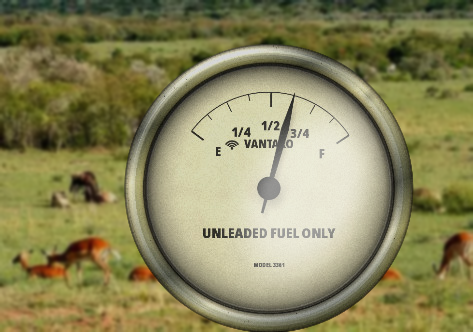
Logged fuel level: **0.625**
